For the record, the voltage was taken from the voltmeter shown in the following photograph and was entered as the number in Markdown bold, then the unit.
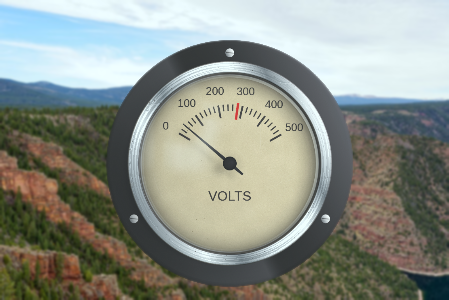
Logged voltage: **40** V
